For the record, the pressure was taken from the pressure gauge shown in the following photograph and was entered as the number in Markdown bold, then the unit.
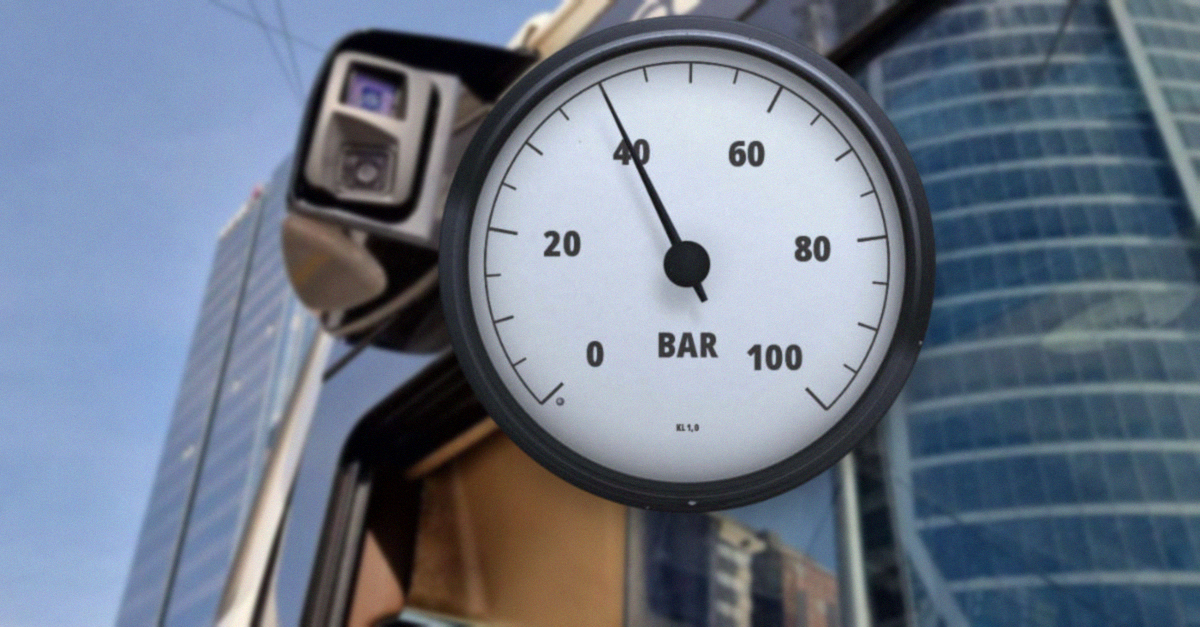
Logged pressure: **40** bar
